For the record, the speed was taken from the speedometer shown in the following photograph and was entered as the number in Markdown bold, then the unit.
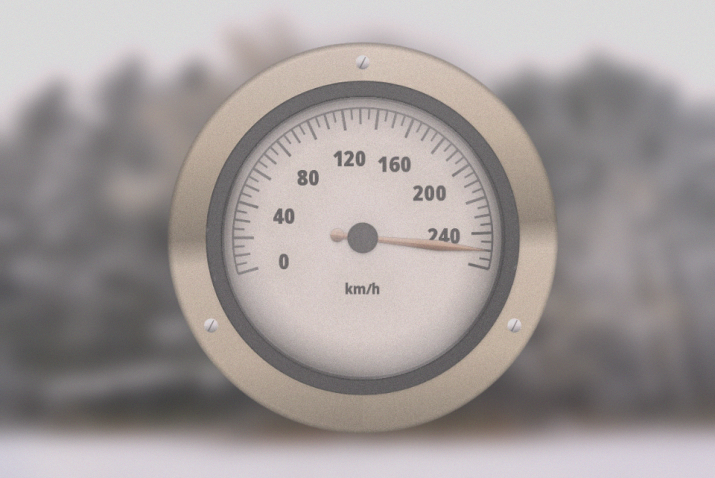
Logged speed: **250** km/h
